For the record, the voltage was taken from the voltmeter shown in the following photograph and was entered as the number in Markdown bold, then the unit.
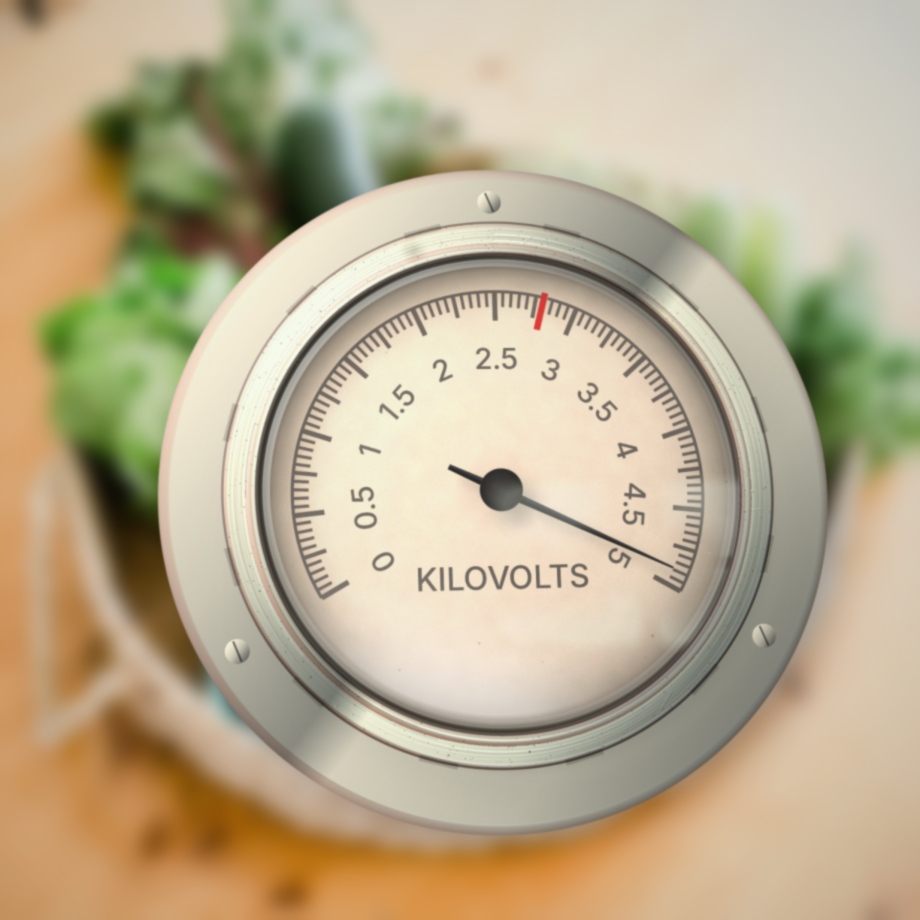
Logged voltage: **4.9** kV
